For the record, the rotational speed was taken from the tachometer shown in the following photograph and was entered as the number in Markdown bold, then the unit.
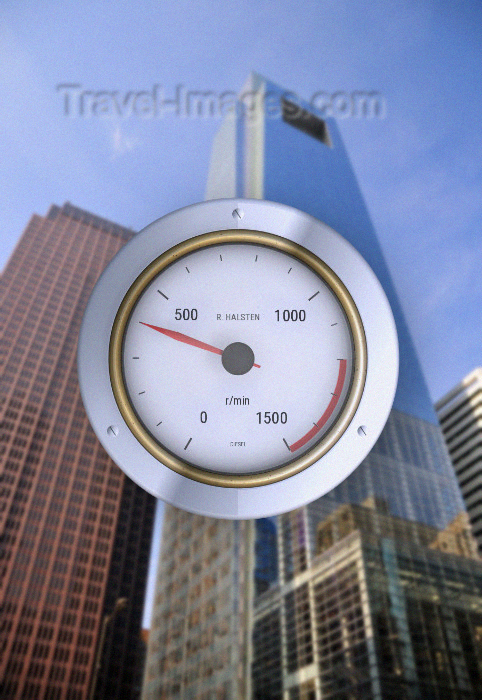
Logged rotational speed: **400** rpm
